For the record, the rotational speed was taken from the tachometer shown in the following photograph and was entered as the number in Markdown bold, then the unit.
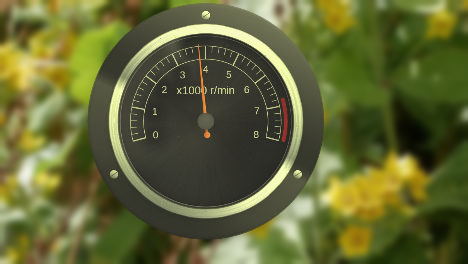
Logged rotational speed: **3800** rpm
